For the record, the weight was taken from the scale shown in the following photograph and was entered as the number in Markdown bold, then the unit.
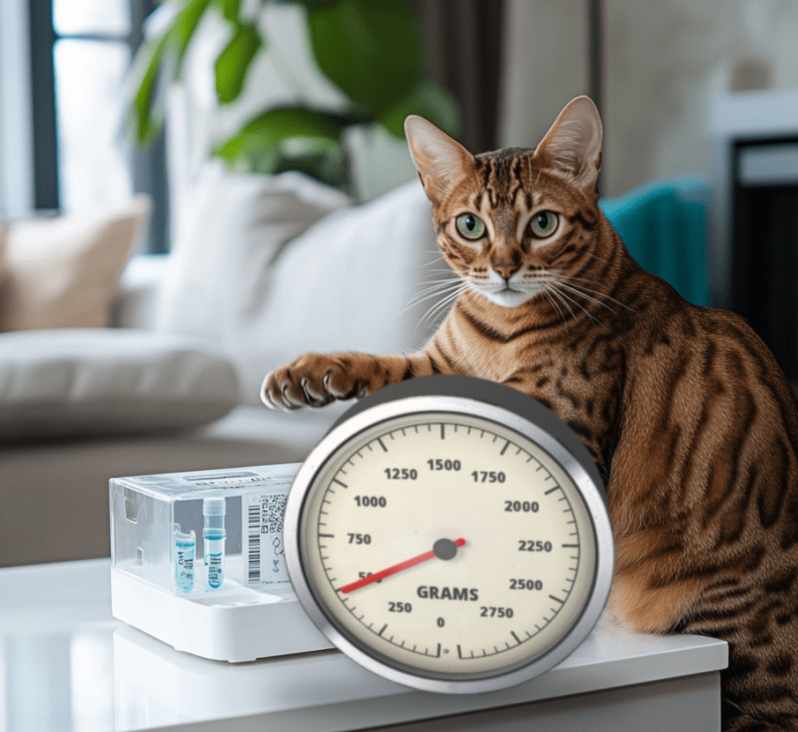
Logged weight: **500** g
